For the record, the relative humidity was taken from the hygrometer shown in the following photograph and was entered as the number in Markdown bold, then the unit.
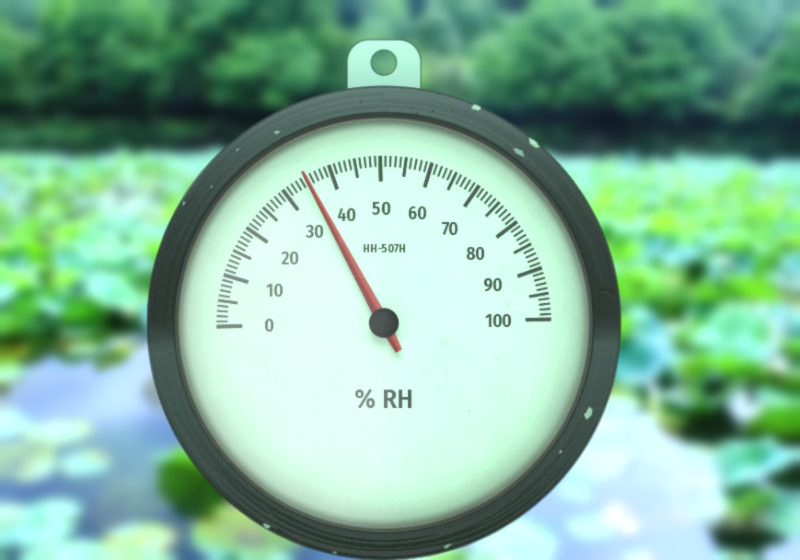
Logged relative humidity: **35** %
